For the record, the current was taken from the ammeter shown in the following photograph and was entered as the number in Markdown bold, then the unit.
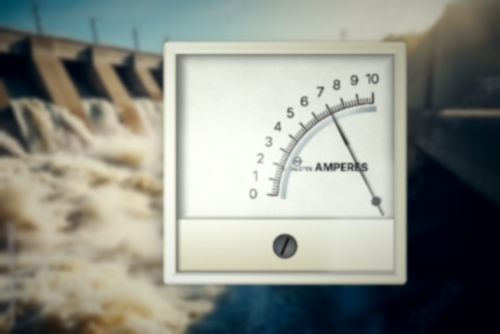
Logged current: **7** A
